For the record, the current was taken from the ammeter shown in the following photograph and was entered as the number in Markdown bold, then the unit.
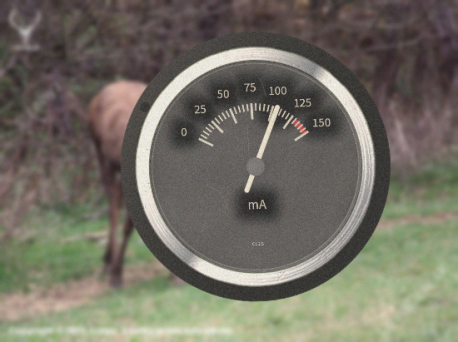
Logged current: **105** mA
